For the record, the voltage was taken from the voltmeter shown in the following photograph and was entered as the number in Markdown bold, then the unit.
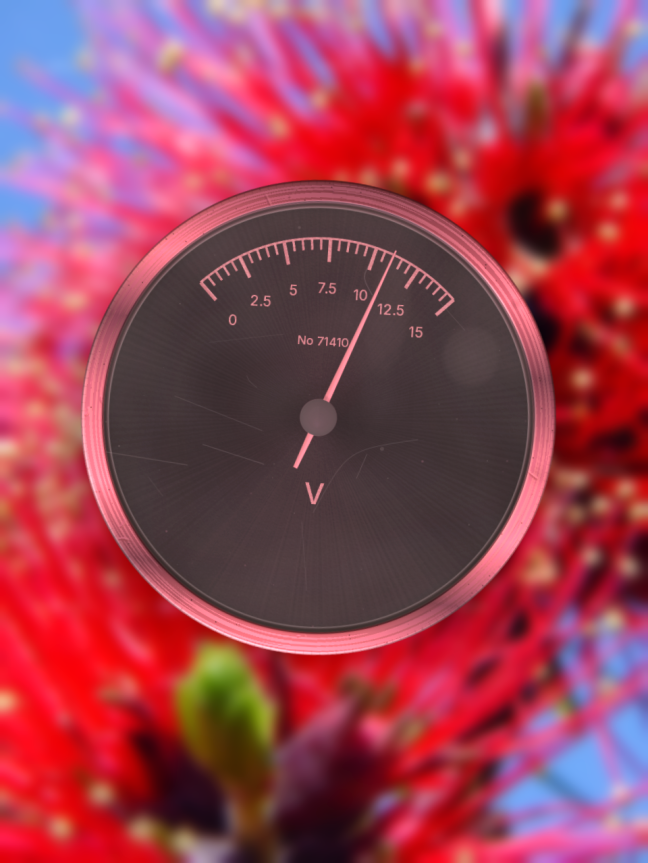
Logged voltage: **11** V
